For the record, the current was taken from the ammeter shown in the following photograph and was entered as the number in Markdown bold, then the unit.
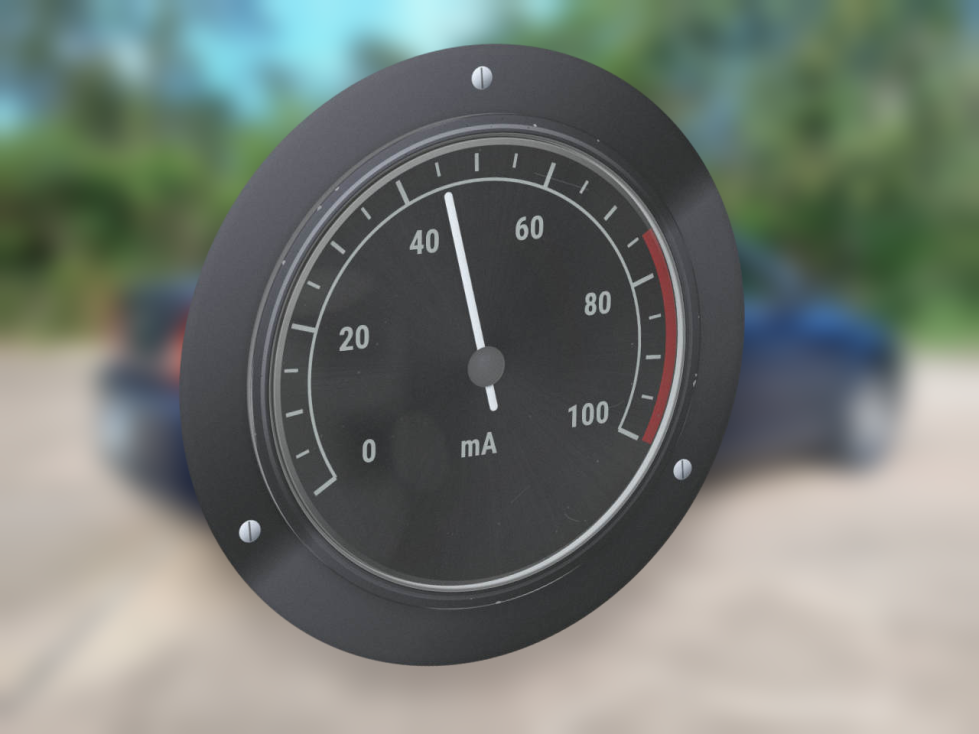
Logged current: **45** mA
